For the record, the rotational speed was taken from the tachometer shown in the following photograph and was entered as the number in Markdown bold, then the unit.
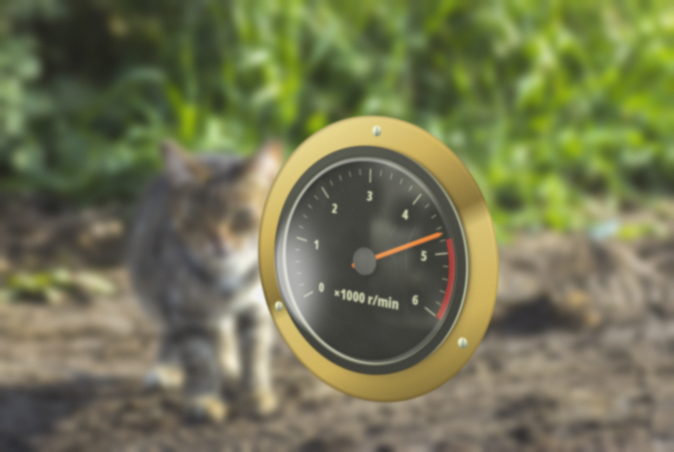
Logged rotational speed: **4700** rpm
